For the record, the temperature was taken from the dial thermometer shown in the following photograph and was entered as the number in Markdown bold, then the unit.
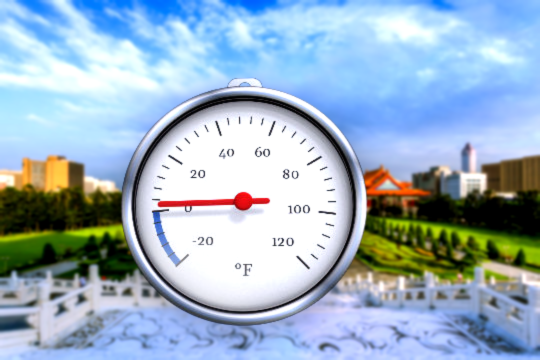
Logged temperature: **2** °F
